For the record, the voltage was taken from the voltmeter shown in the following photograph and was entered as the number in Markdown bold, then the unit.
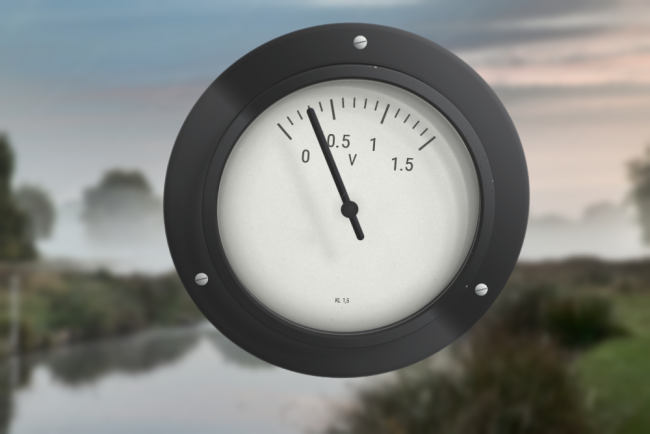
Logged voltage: **0.3** V
